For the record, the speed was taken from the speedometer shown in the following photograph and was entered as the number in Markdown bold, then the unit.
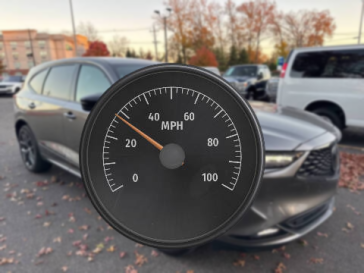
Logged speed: **28** mph
